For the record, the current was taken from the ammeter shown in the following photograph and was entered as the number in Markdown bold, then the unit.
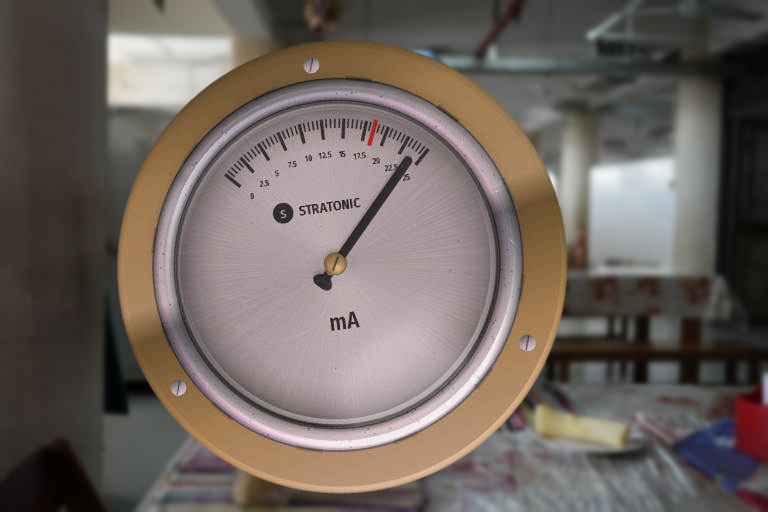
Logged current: **24** mA
